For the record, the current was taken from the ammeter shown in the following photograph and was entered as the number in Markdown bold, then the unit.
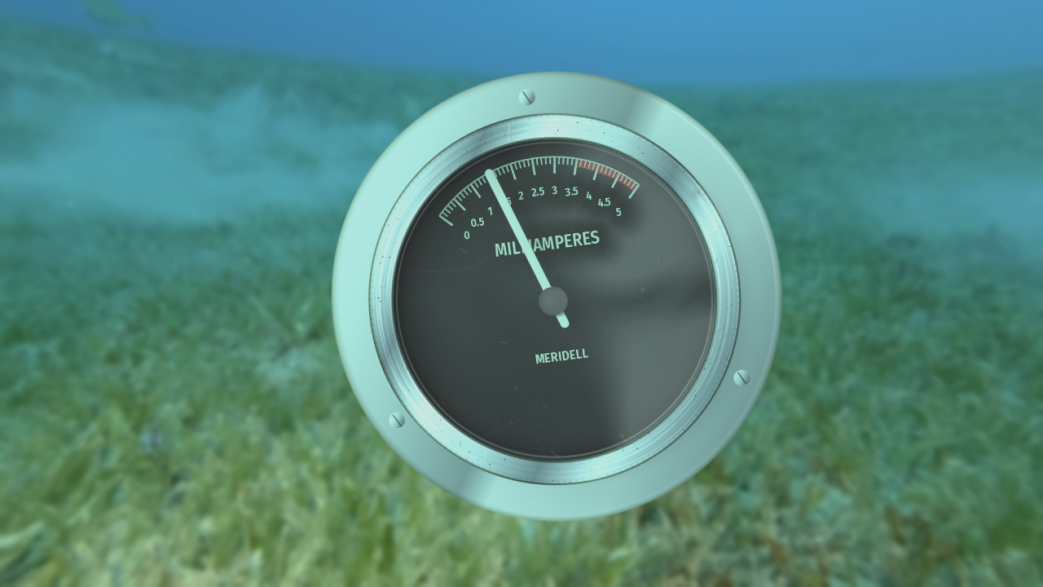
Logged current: **1.5** mA
